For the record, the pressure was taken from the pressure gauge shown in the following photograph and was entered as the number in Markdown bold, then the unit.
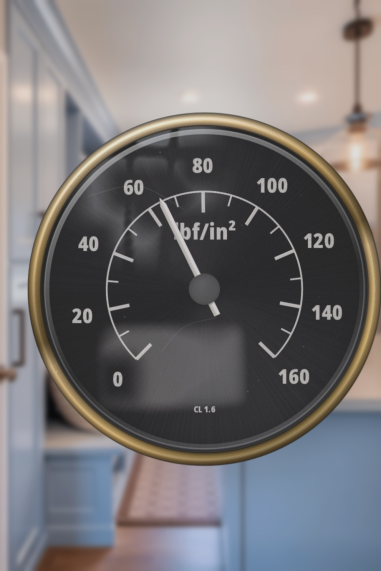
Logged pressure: **65** psi
